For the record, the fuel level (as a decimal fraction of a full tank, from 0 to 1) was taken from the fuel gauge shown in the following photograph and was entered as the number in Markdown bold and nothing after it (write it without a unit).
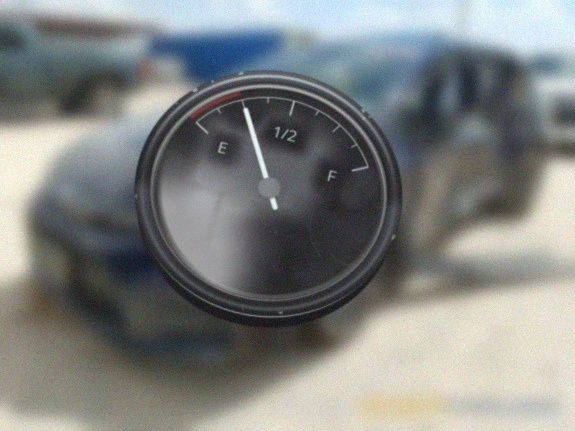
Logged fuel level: **0.25**
